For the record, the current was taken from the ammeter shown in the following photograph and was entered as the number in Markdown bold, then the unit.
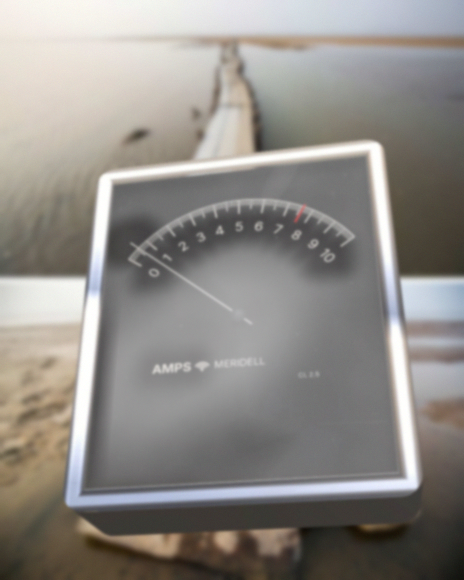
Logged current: **0.5** A
